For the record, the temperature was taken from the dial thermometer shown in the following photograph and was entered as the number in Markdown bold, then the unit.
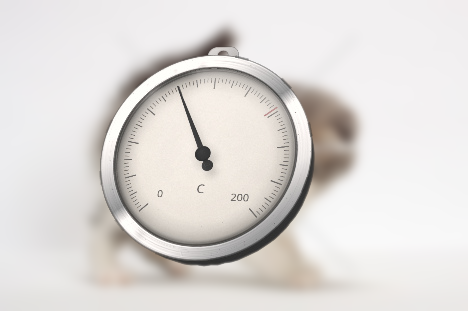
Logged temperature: **80** °C
